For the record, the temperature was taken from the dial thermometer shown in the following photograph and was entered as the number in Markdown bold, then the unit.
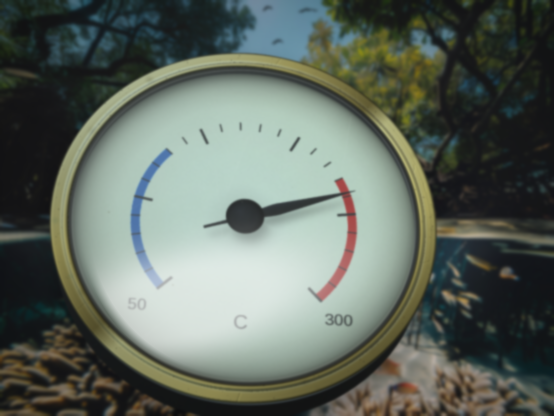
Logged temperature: **240** °C
